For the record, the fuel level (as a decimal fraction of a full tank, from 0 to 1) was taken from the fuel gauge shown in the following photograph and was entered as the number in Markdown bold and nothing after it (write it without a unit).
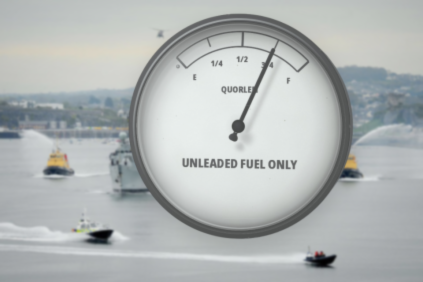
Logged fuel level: **0.75**
